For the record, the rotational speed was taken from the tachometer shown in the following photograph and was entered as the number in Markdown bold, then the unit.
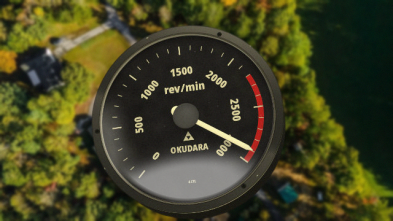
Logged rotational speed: **2900** rpm
